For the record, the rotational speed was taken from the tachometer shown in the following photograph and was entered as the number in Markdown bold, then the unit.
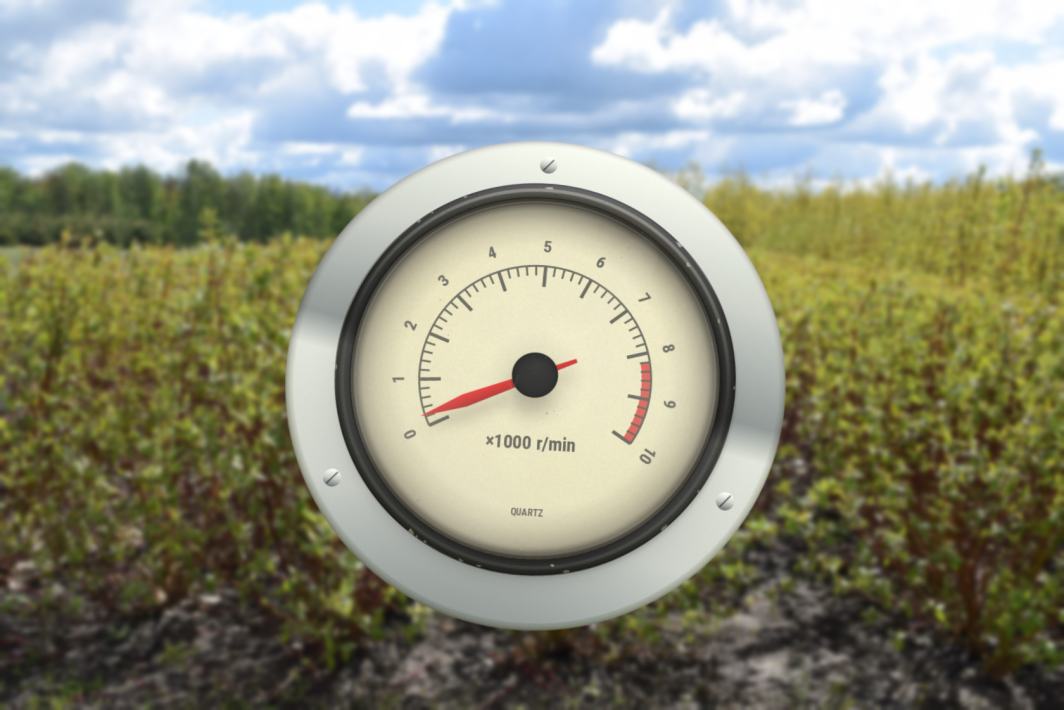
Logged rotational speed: **200** rpm
